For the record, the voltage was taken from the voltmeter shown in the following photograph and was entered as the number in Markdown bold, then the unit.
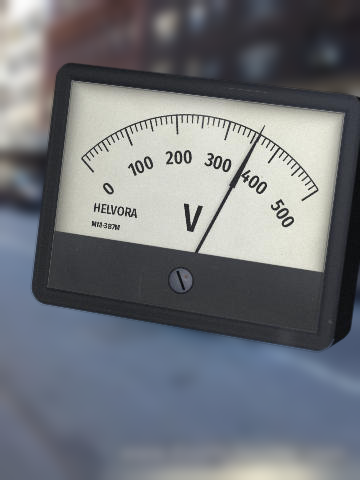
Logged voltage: **360** V
